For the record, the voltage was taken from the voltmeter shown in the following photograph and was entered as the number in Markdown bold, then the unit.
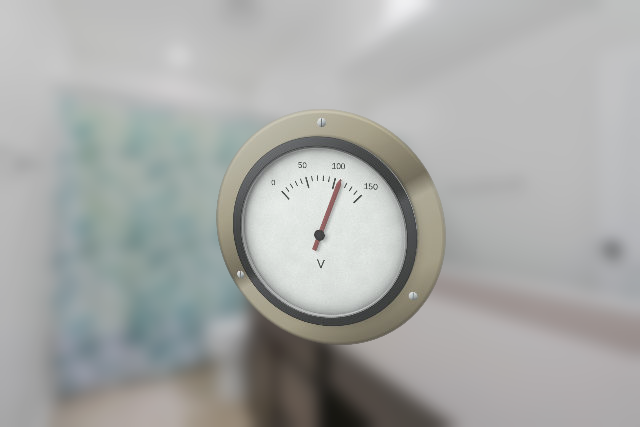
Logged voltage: **110** V
